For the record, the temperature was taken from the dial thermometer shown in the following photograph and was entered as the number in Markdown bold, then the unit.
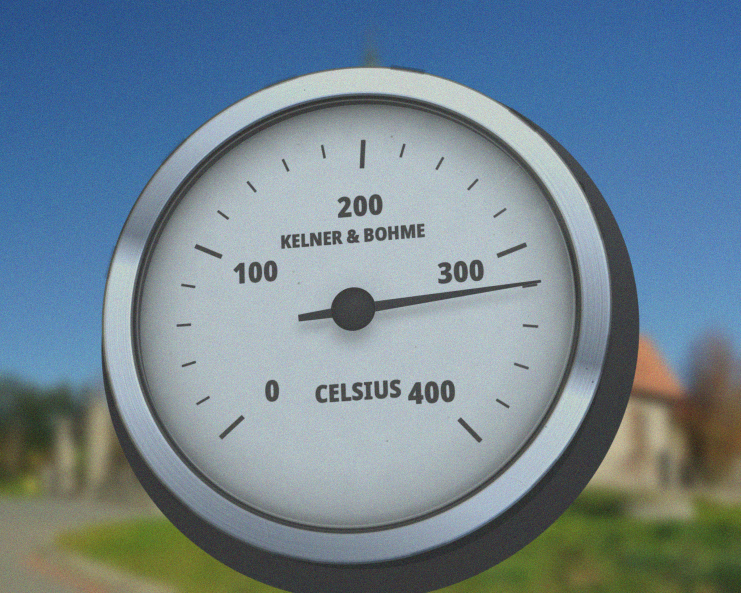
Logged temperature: **320** °C
